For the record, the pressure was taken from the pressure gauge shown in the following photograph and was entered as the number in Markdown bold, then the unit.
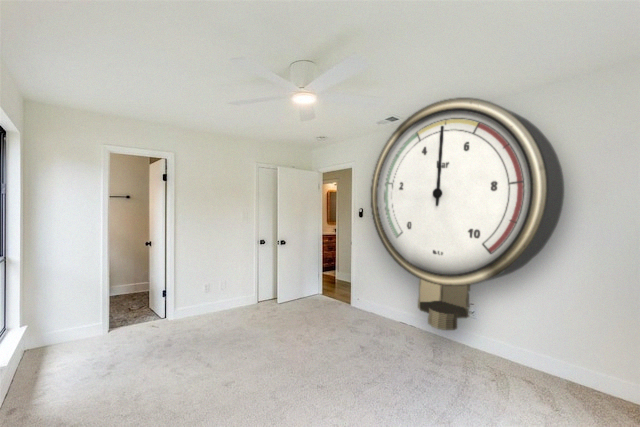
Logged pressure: **5** bar
